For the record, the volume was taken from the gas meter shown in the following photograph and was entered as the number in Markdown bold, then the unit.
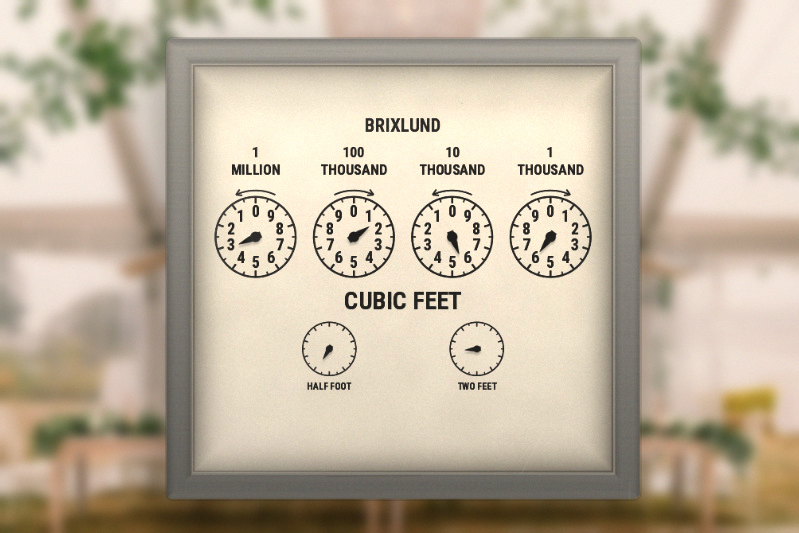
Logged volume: **315600** ft³
